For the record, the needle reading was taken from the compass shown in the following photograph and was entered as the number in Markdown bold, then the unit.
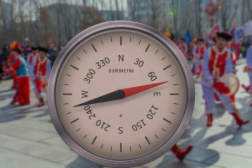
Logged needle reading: **75** °
